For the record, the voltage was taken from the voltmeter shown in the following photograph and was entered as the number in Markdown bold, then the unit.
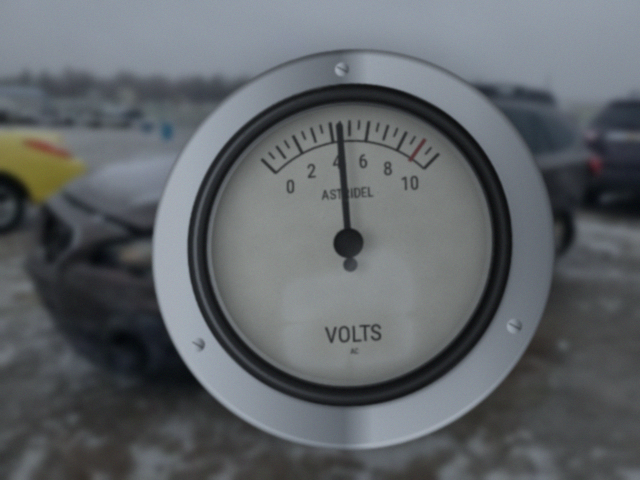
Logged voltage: **4.5** V
